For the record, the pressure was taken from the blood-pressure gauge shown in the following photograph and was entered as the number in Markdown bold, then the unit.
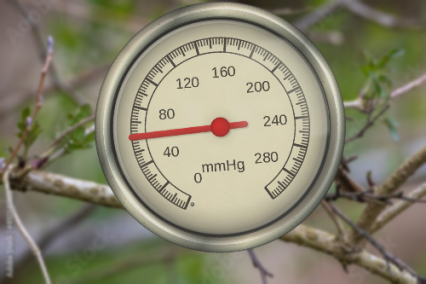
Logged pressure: **60** mmHg
